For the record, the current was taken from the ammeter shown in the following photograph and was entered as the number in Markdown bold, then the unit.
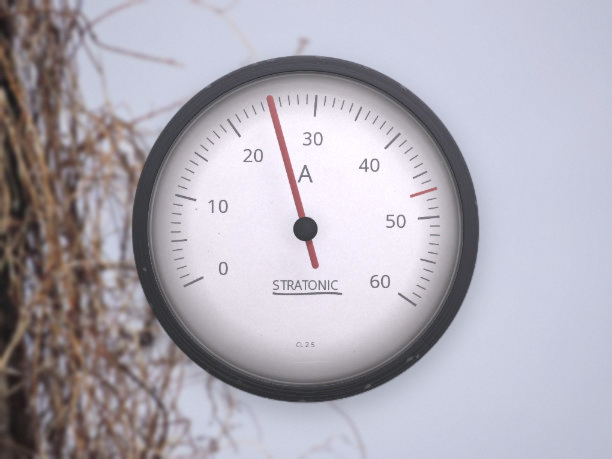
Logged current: **25** A
